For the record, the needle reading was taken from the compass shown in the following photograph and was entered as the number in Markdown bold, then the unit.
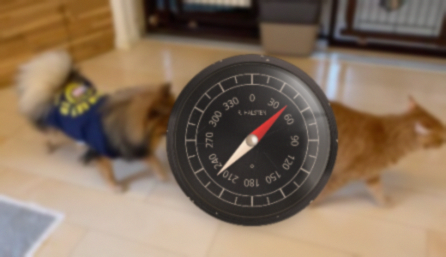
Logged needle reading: **45** °
